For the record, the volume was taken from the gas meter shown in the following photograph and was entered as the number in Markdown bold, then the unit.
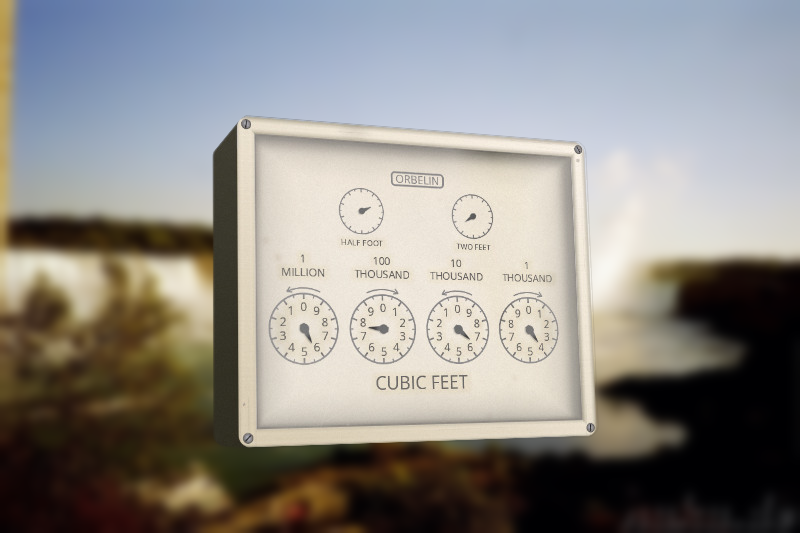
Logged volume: **576400** ft³
